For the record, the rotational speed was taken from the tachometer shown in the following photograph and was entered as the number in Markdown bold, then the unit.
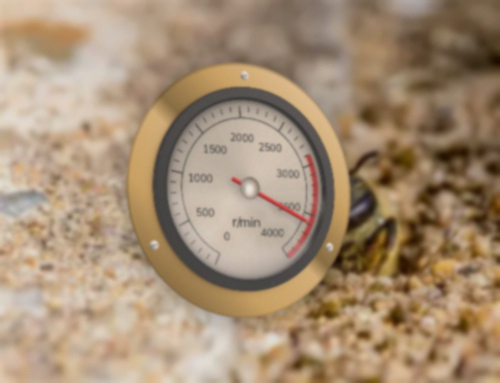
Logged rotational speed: **3600** rpm
